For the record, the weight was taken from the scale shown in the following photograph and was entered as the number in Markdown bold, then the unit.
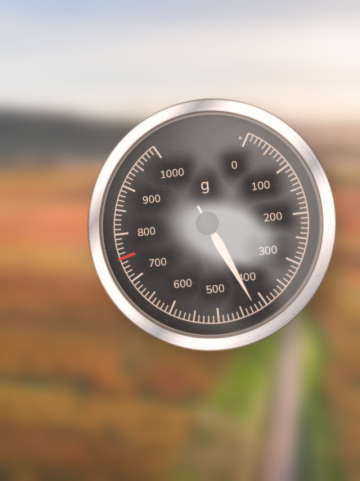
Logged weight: **420** g
